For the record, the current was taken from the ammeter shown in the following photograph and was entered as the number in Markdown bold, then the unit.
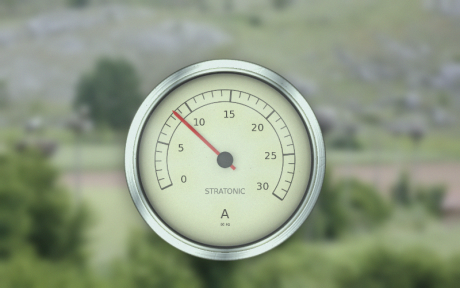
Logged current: **8.5** A
